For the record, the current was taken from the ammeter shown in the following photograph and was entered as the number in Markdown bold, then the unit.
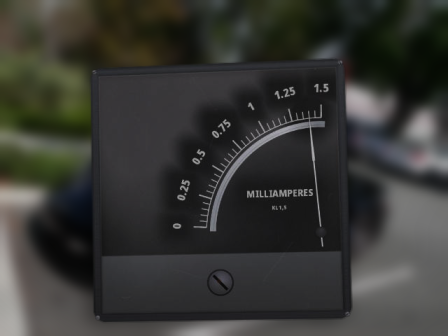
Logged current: **1.4** mA
